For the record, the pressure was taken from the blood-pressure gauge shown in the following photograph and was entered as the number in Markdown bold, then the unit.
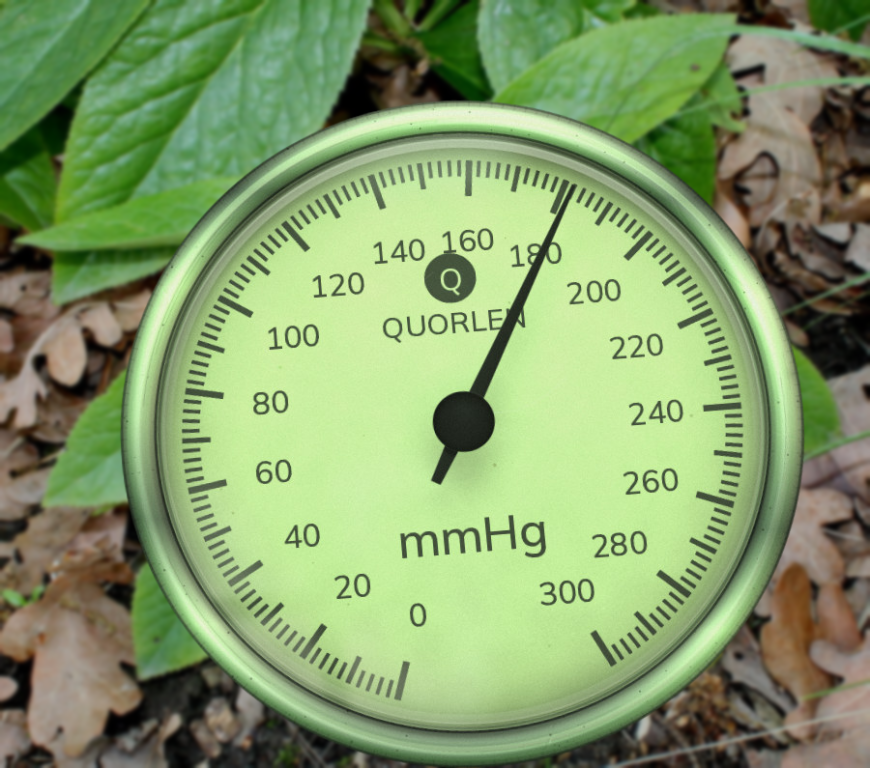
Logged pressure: **182** mmHg
